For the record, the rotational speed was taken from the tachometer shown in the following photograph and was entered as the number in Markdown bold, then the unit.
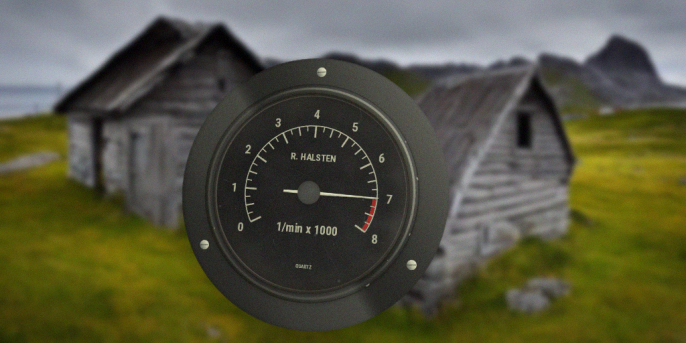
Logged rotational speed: **7000** rpm
